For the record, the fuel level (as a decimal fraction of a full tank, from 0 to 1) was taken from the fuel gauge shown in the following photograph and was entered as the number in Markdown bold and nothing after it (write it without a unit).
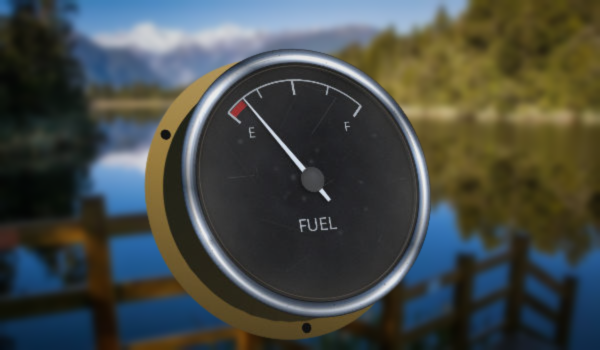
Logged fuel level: **0.125**
